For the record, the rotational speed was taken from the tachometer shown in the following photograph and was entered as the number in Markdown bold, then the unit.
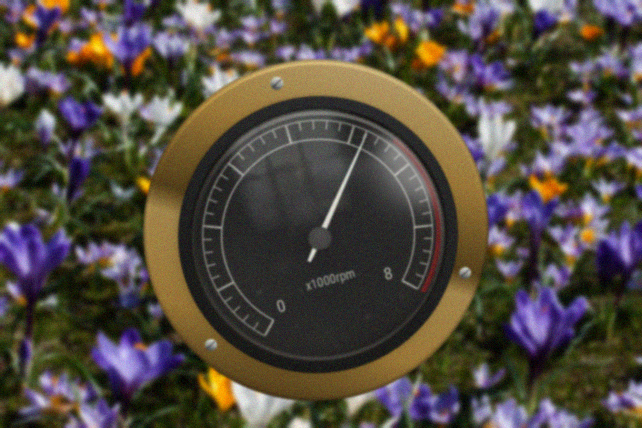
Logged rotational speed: **5200** rpm
